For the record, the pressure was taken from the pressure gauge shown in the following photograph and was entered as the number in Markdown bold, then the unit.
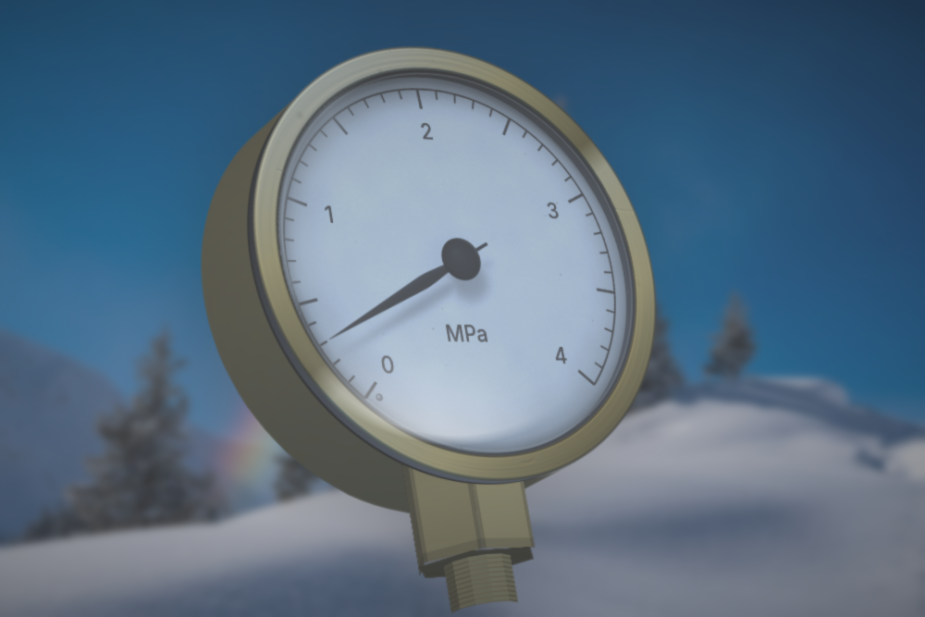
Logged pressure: **0.3** MPa
